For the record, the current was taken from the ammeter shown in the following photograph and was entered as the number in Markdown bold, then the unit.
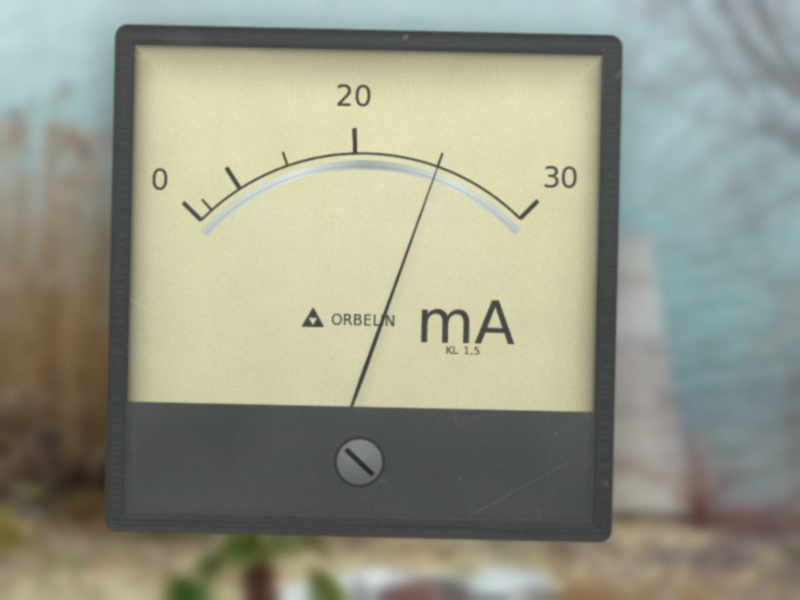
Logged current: **25** mA
